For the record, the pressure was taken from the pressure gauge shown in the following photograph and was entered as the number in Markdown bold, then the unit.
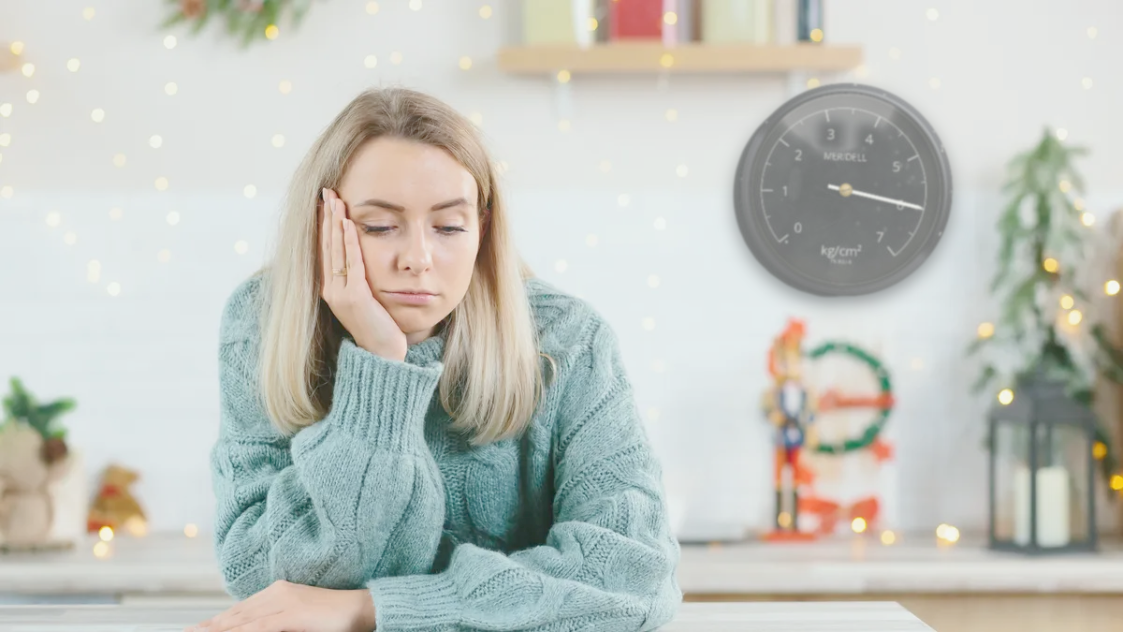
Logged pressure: **6** kg/cm²
